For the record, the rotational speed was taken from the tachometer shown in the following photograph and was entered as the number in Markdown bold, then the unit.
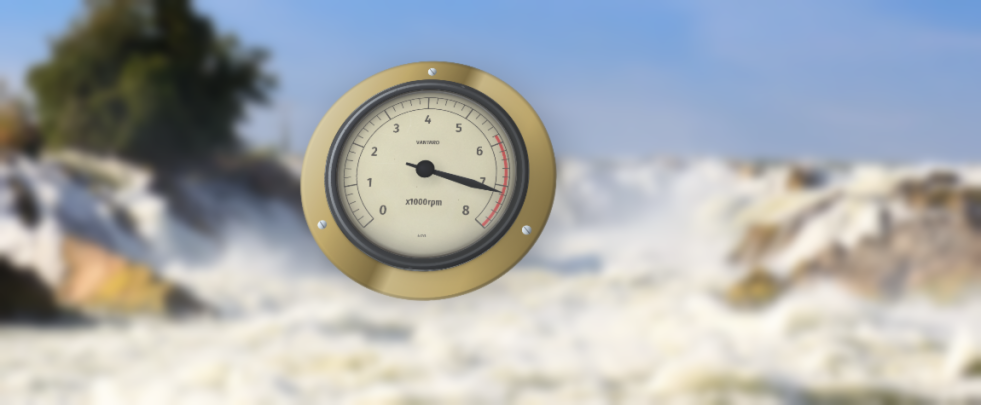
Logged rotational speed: **7200** rpm
